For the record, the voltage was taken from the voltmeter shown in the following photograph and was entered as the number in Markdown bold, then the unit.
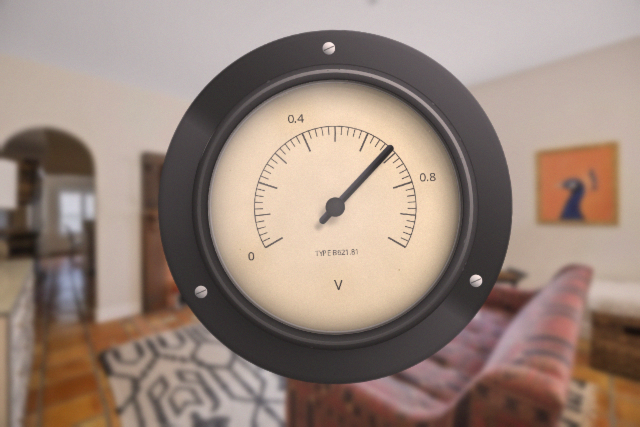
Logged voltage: **0.68** V
